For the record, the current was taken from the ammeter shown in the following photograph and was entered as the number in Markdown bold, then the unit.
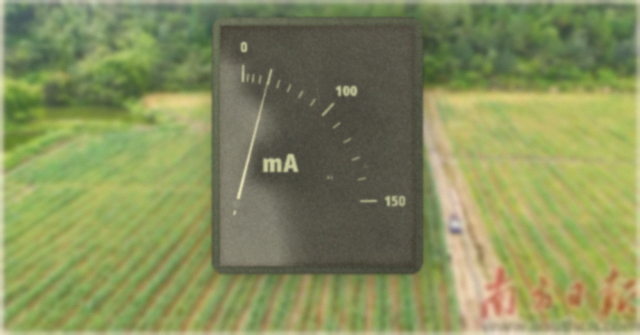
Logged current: **50** mA
